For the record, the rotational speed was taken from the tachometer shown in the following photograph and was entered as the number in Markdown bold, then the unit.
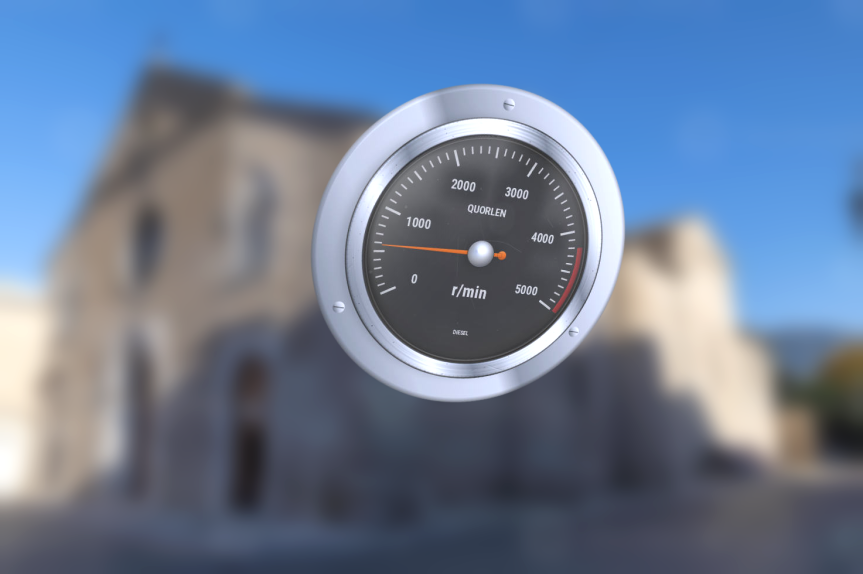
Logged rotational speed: **600** rpm
